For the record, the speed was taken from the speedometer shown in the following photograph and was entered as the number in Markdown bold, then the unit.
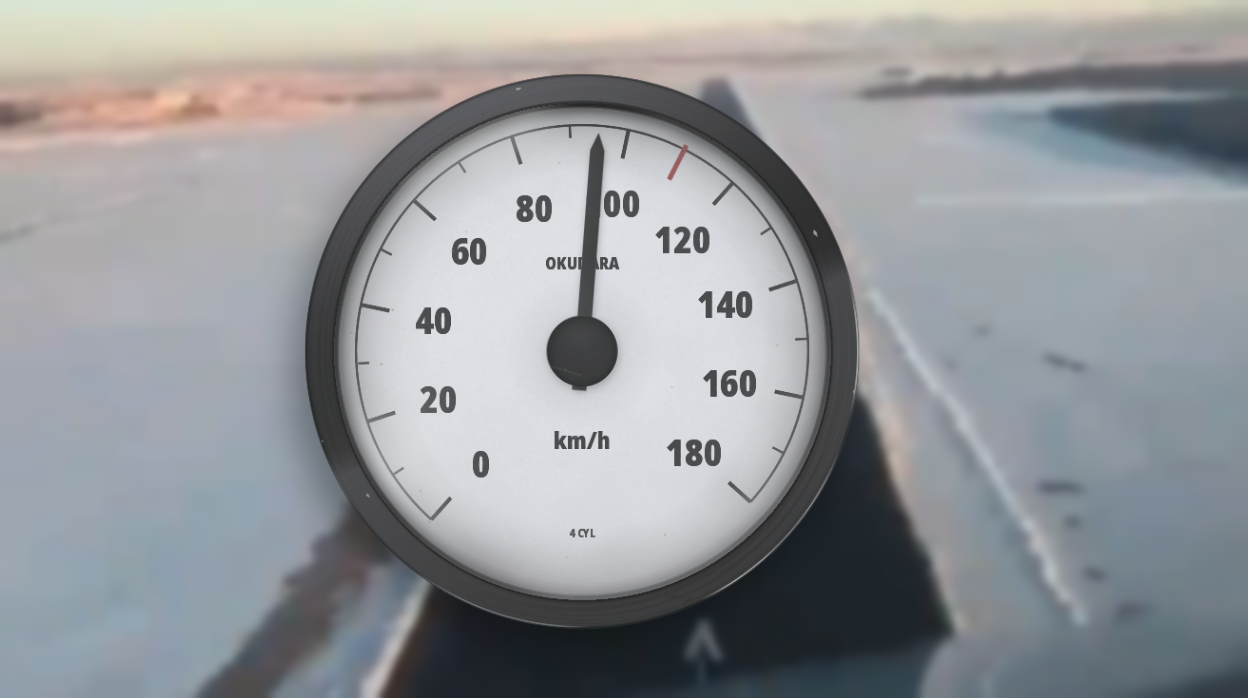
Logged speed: **95** km/h
